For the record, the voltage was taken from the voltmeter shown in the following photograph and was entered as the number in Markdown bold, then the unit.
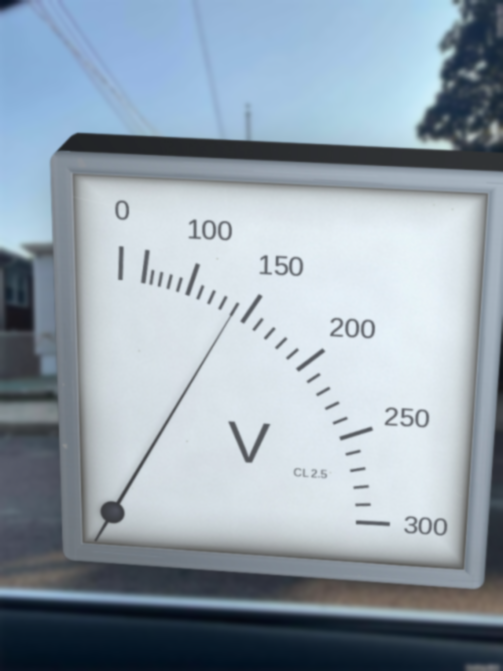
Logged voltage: **140** V
